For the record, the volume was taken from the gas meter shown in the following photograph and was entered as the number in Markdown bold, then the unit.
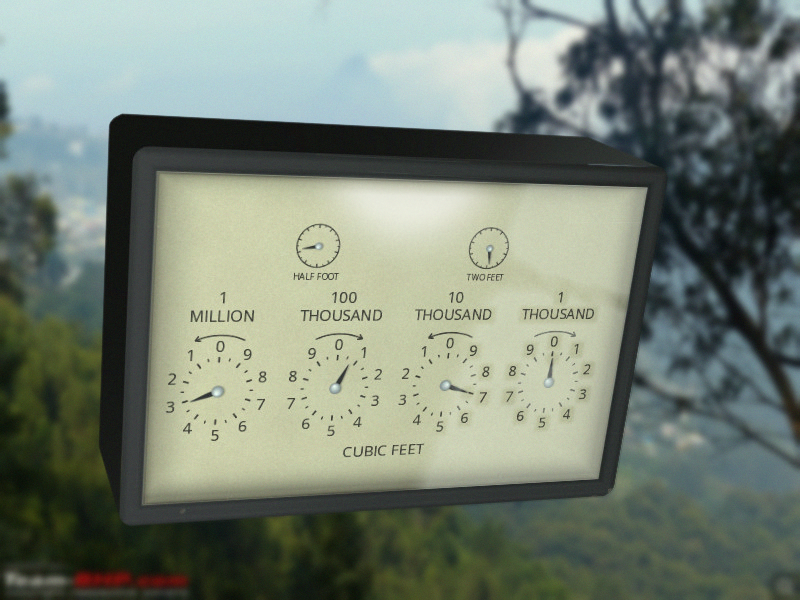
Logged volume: **307000** ft³
